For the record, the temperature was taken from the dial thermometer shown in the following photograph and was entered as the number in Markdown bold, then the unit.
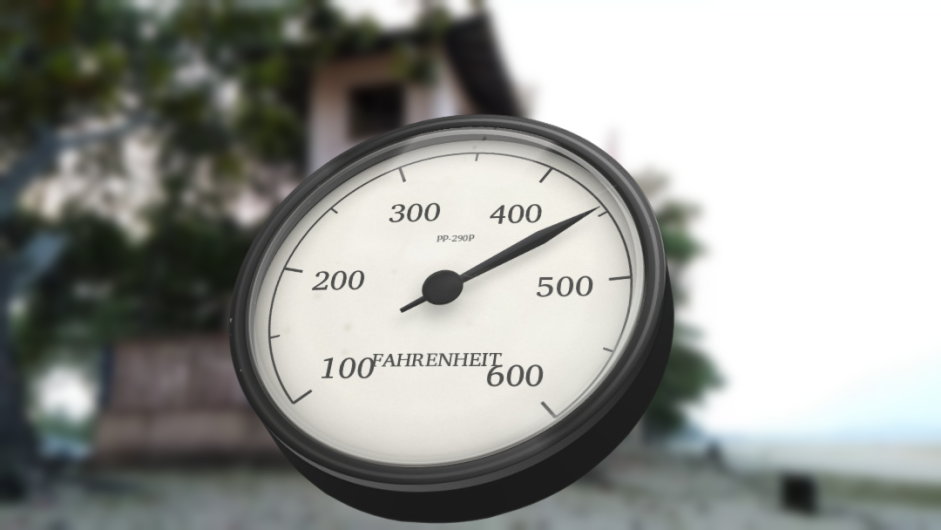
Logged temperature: **450** °F
